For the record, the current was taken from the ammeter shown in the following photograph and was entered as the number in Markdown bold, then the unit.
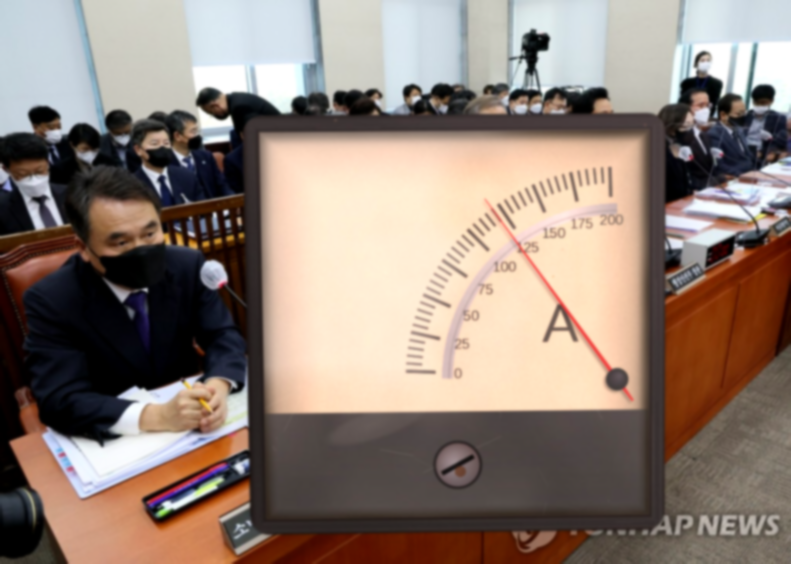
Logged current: **120** A
